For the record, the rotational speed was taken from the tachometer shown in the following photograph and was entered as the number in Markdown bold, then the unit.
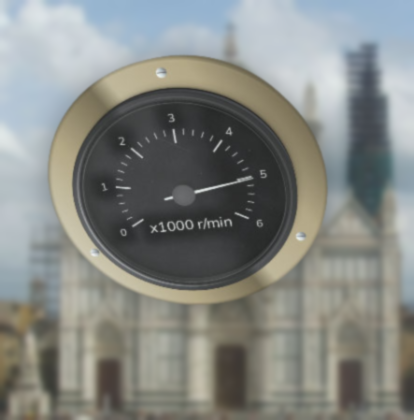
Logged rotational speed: **5000** rpm
